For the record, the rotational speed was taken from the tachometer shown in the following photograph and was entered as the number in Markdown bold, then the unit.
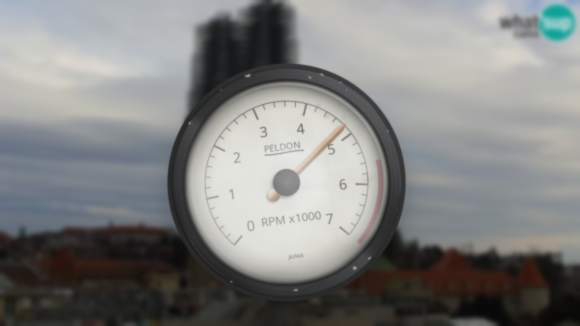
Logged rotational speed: **4800** rpm
